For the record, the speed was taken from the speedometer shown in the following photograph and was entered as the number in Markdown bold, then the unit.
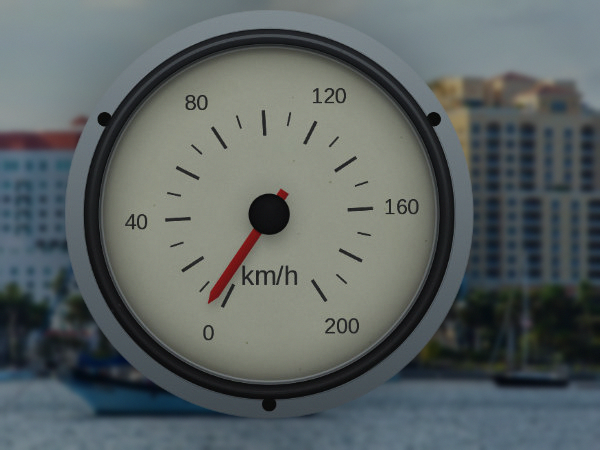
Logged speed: **5** km/h
